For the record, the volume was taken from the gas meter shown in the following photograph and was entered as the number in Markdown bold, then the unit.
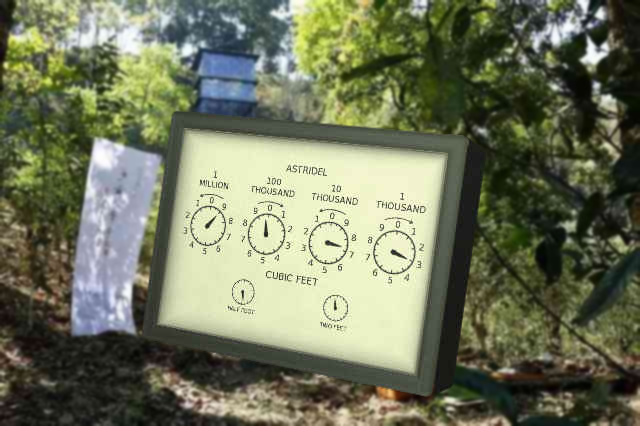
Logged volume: **897300** ft³
